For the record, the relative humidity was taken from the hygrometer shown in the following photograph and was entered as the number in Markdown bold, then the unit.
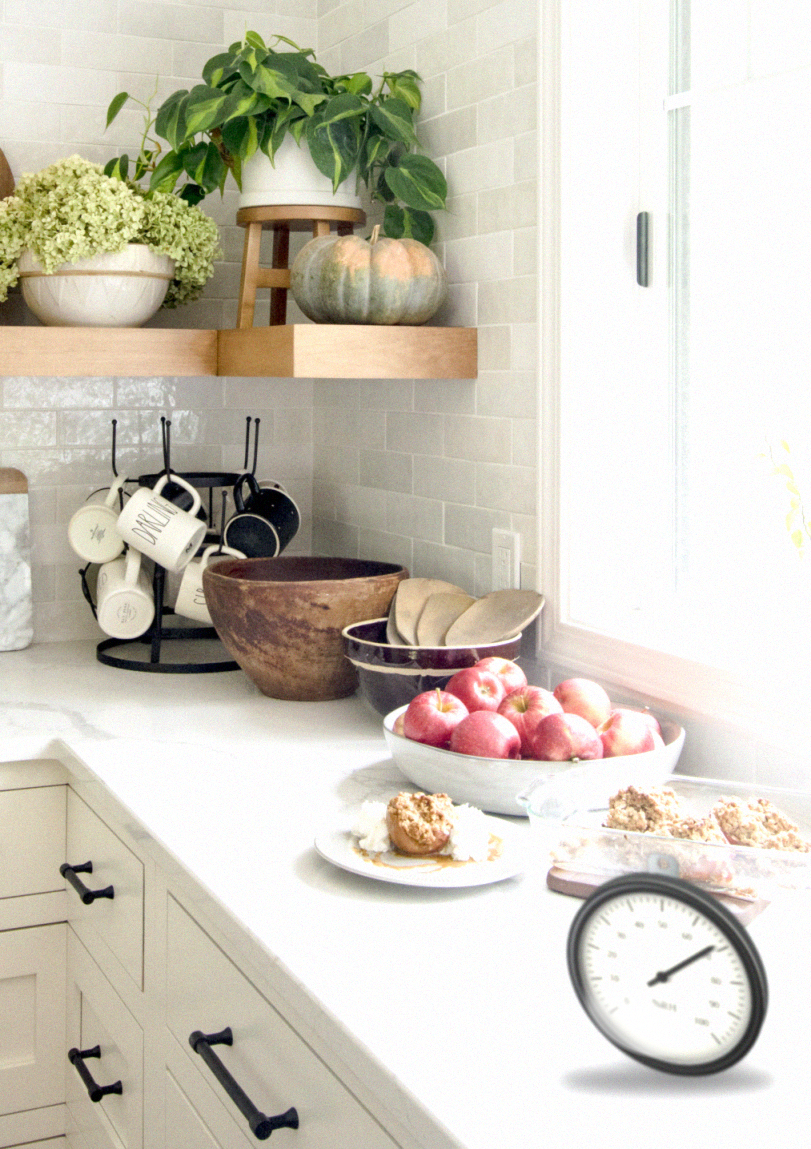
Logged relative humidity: **68** %
